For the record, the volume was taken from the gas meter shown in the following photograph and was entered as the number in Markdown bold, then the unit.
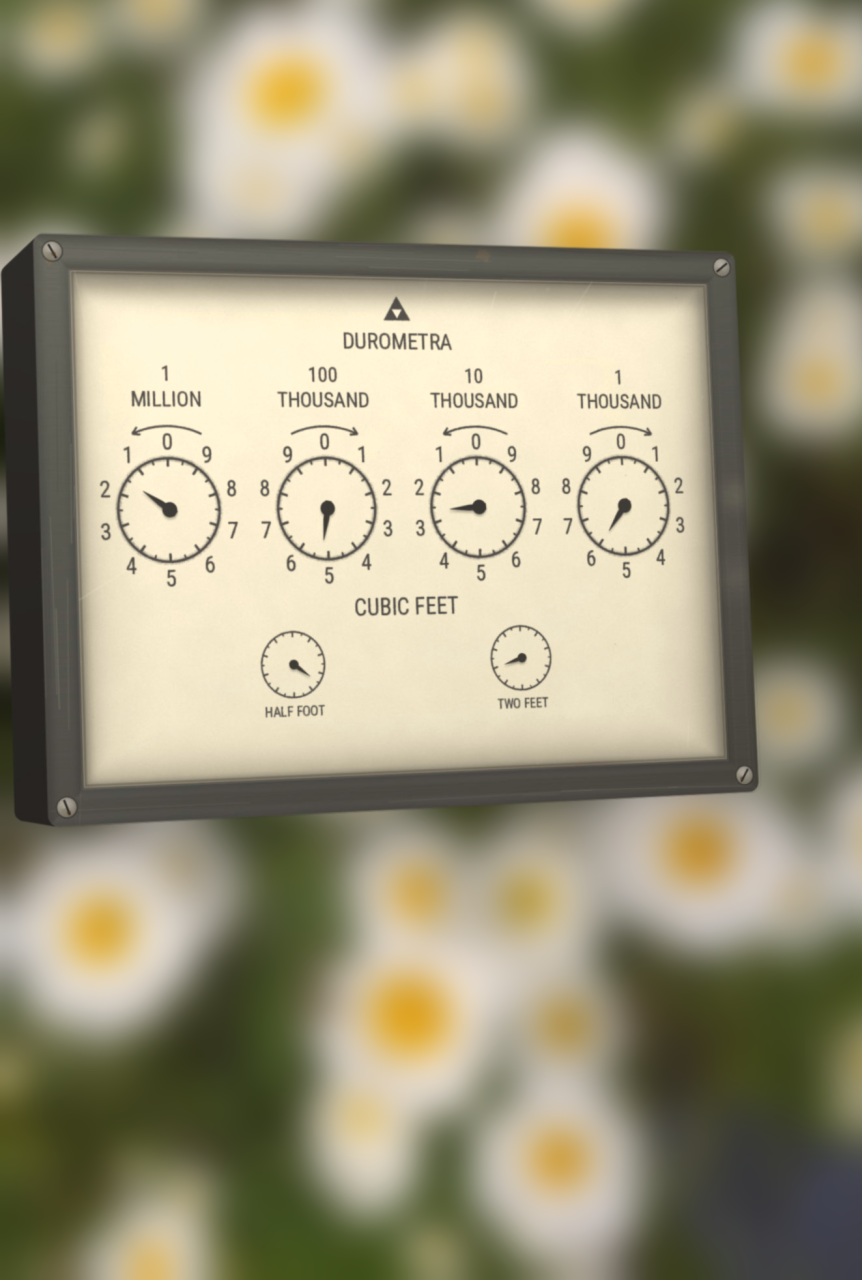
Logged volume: **152600** ft³
